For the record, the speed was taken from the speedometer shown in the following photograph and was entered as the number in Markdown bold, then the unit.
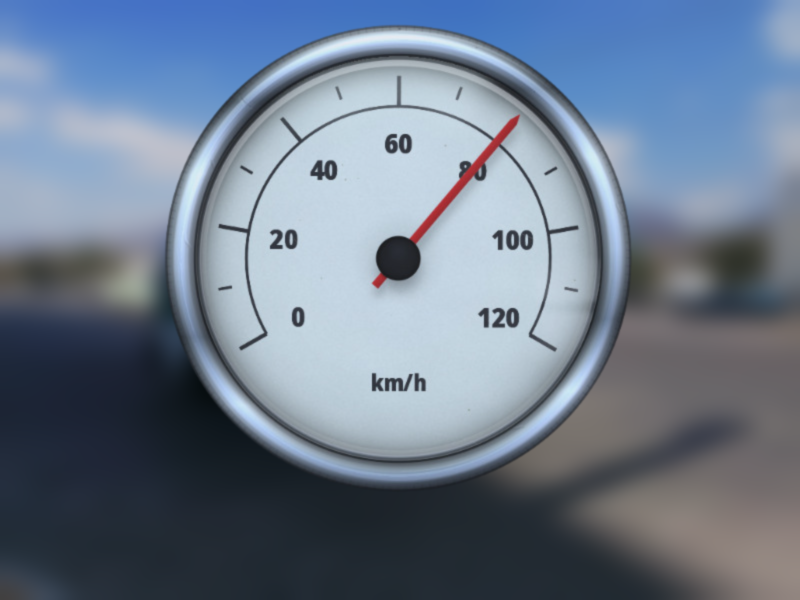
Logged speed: **80** km/h
